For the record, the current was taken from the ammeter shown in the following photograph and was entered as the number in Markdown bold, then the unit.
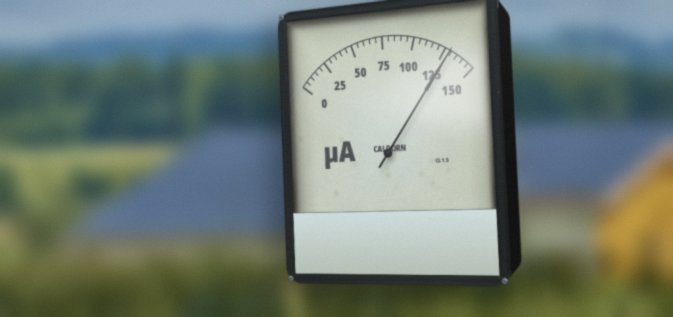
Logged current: **130** µA
